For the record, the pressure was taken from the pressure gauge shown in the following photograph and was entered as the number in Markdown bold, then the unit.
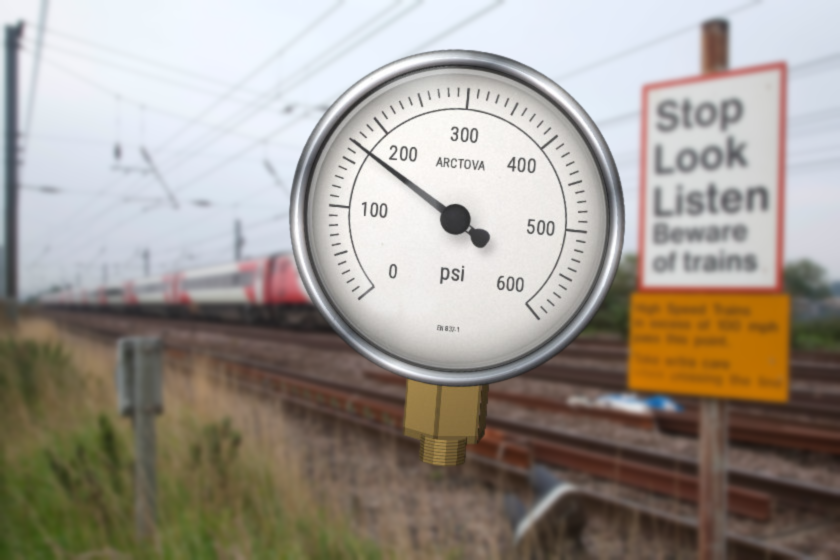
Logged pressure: **170** psi
